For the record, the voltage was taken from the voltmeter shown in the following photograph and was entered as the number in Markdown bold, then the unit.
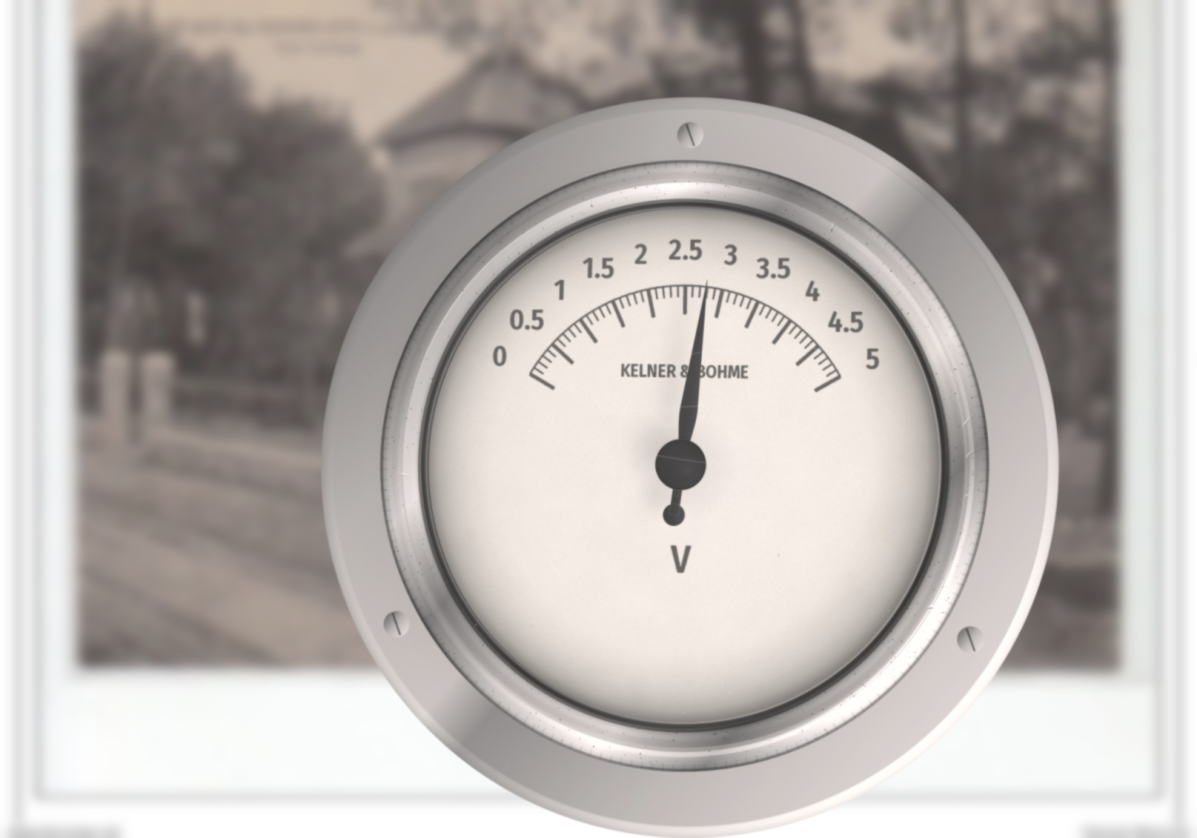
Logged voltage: **2.8** V
